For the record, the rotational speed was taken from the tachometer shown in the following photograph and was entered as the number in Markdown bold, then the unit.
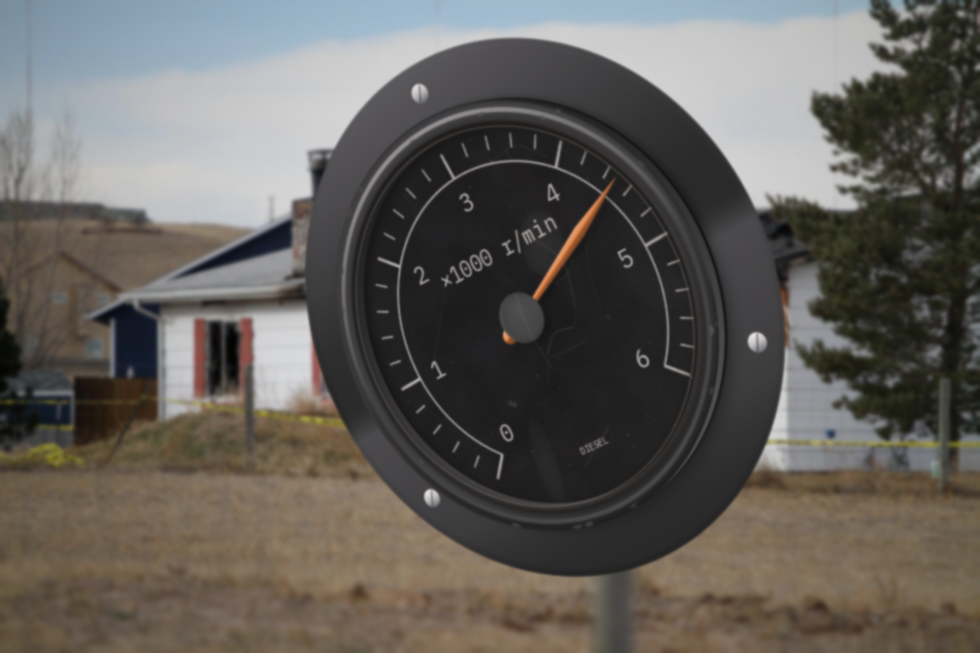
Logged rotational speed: **4500** rpm
